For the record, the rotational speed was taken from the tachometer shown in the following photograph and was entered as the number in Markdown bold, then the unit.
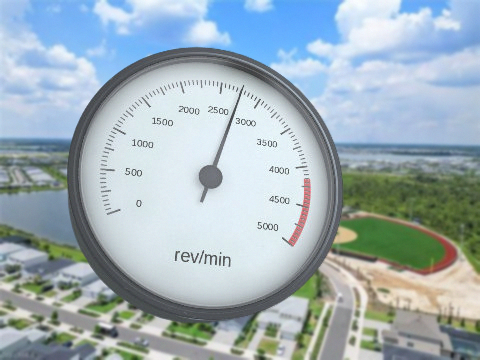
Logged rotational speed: **2750** rpm
